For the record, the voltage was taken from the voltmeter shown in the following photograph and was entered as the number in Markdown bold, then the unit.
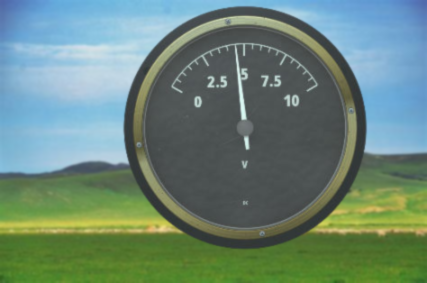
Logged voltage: **4.5** V
